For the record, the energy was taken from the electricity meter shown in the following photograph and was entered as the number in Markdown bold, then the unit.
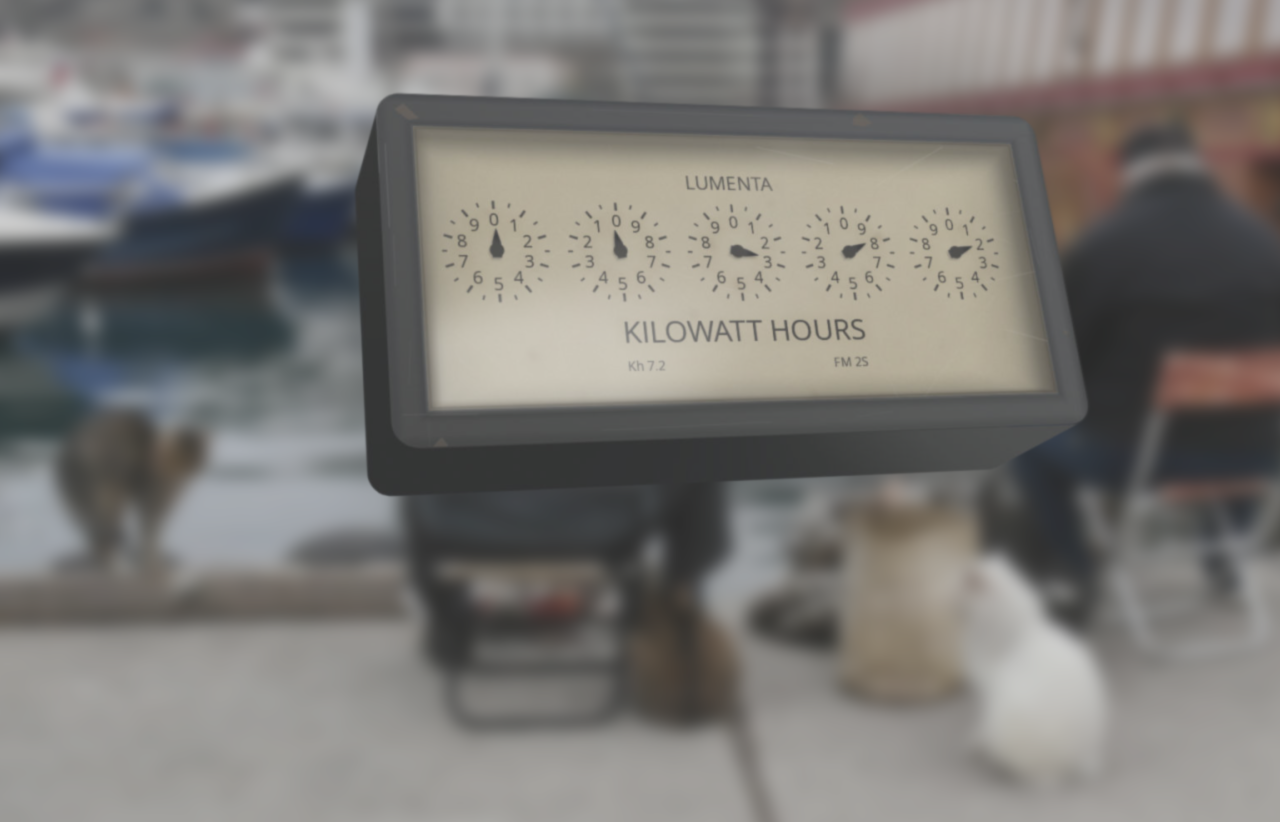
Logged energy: **282** kWh
